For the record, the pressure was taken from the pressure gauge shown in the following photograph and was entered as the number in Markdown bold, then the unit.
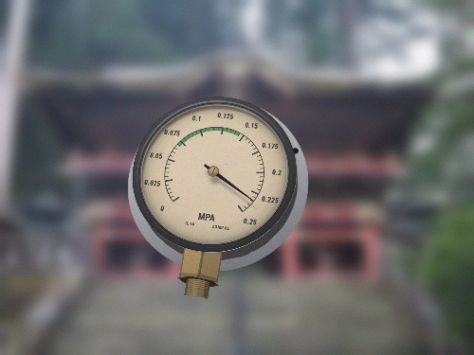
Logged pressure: **0.235** MPa
